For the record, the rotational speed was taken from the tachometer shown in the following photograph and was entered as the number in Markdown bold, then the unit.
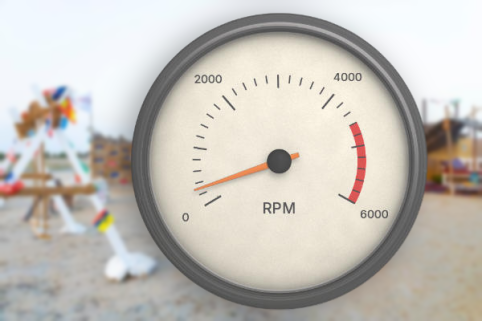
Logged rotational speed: **300** rpm
